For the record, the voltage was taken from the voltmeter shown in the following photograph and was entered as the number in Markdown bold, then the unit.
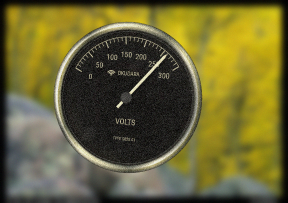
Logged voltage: **260** V
